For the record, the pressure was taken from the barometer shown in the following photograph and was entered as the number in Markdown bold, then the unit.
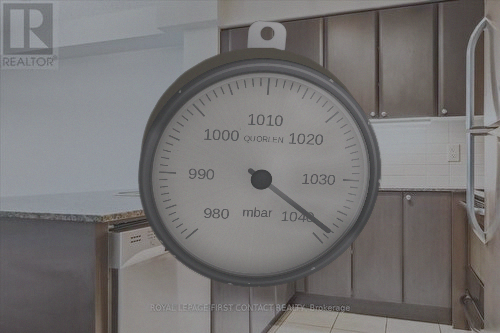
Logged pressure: **1038** mbar
